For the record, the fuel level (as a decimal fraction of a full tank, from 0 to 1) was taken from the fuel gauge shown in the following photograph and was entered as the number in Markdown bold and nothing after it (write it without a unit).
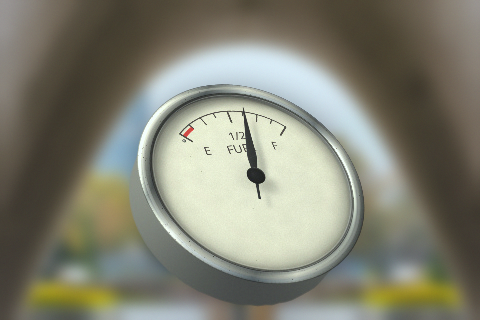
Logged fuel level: **0.625**
